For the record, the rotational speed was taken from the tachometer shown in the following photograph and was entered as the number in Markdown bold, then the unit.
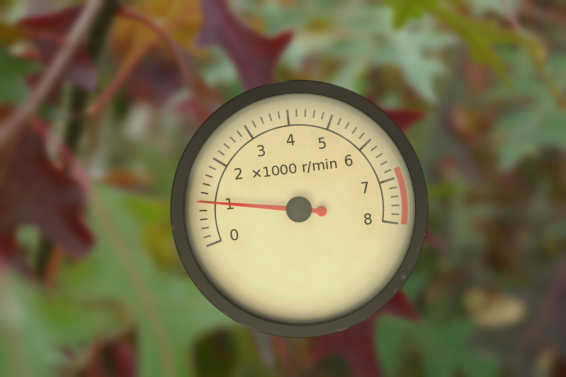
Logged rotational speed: **1000** rpm
